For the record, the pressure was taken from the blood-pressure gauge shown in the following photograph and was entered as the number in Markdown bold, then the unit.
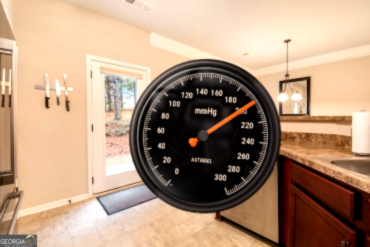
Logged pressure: **200** mmHg
